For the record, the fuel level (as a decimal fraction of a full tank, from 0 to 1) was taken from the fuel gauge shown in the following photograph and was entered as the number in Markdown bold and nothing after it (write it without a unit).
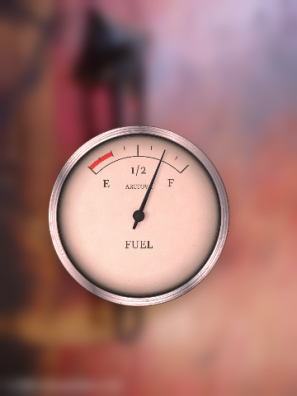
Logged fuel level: **0.75**
